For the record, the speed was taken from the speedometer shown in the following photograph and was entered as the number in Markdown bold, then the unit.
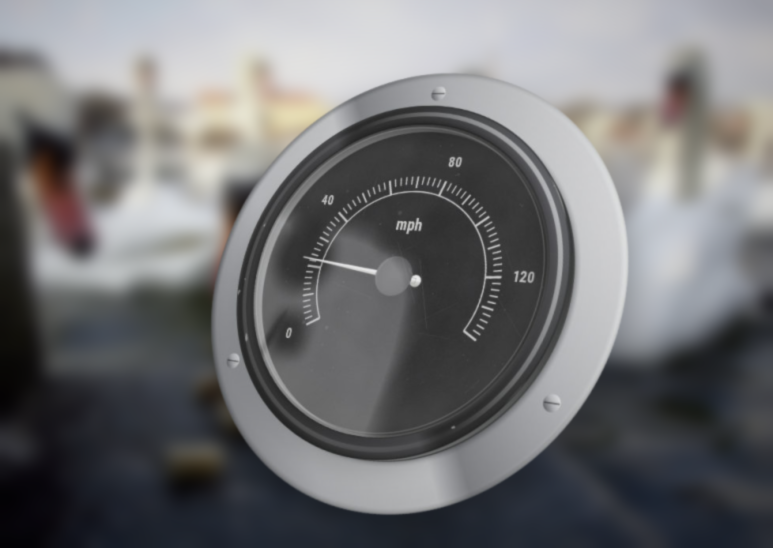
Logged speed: **22** mph
